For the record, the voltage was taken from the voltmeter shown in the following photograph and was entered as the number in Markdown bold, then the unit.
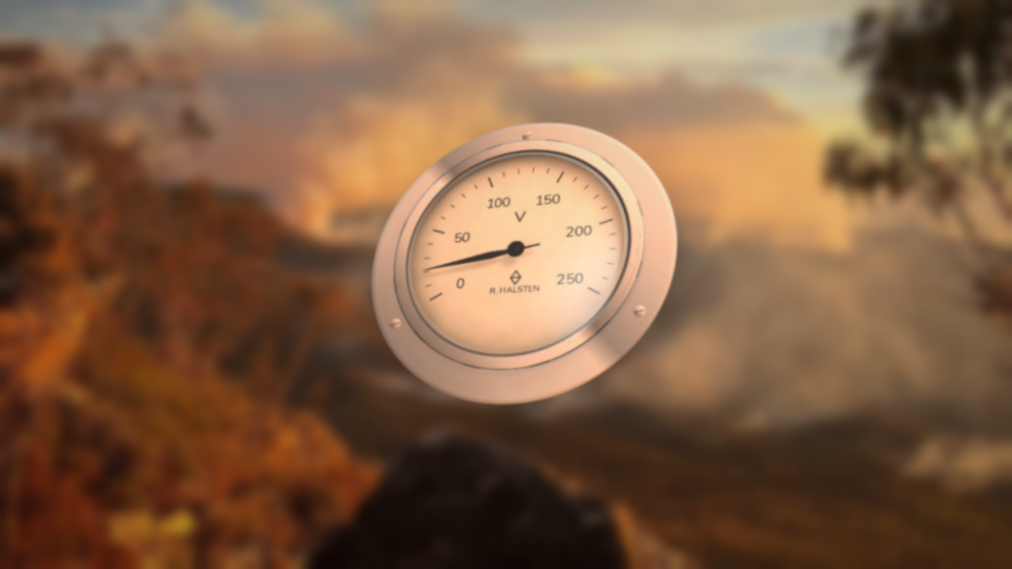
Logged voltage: **20** V
